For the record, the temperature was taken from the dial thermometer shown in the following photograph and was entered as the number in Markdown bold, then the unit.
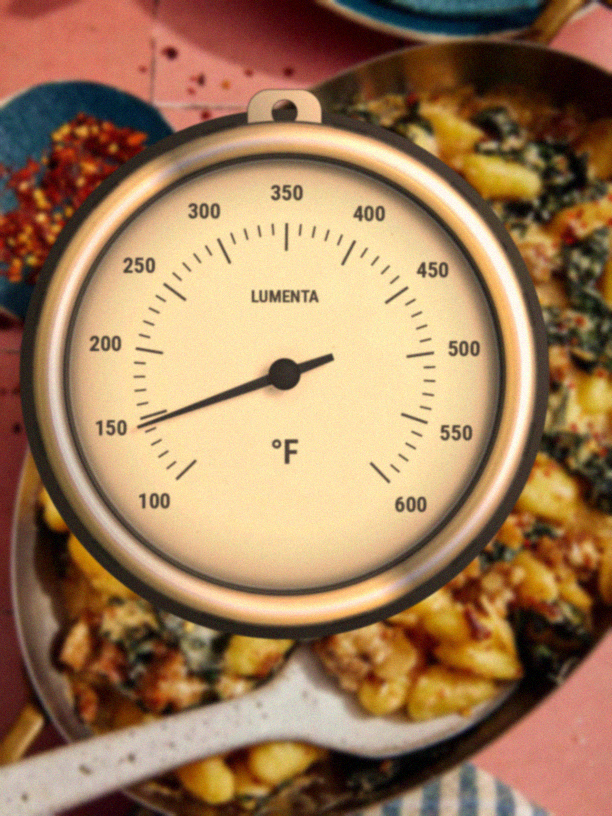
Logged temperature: **145** °F
